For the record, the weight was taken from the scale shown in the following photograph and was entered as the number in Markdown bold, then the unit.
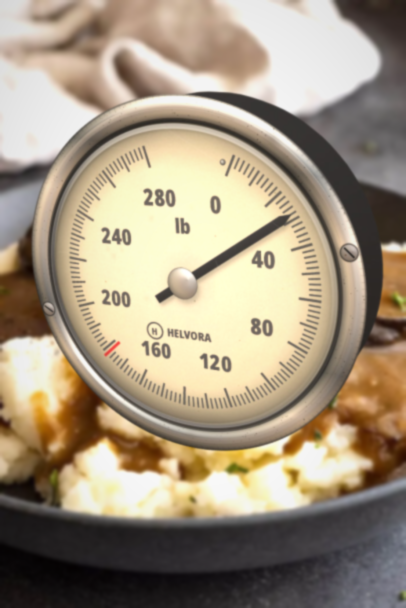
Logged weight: **28** lb
